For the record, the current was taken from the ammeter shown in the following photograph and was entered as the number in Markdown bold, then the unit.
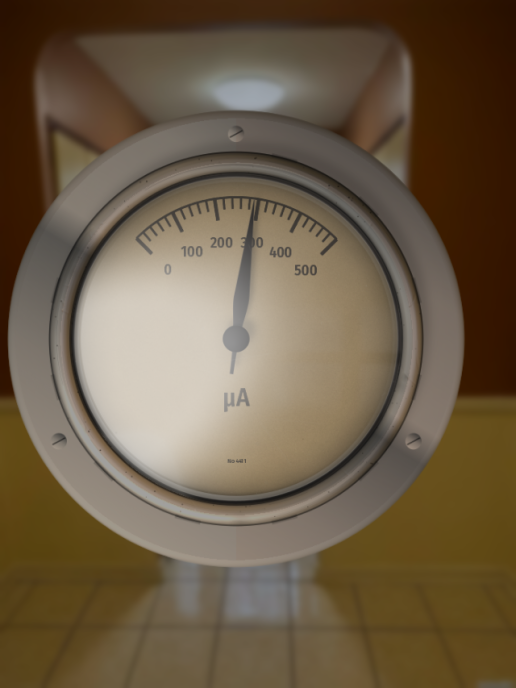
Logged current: **290** µA
